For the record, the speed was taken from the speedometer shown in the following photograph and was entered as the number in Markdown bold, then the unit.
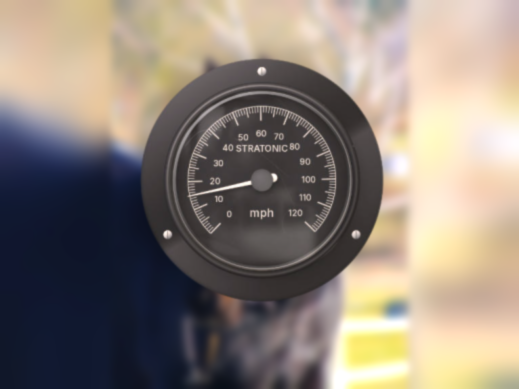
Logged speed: **15** mph
